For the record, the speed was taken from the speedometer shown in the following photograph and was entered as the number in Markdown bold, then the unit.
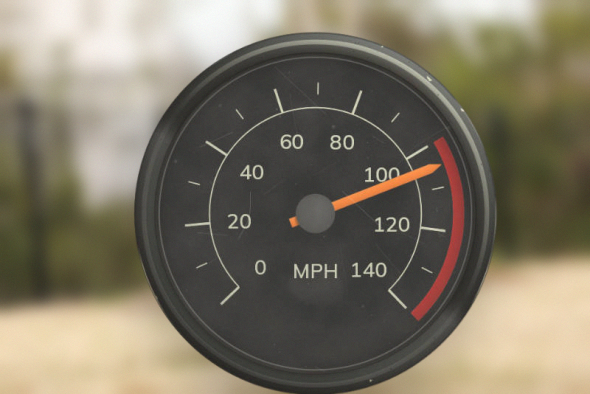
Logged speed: **105** mph
